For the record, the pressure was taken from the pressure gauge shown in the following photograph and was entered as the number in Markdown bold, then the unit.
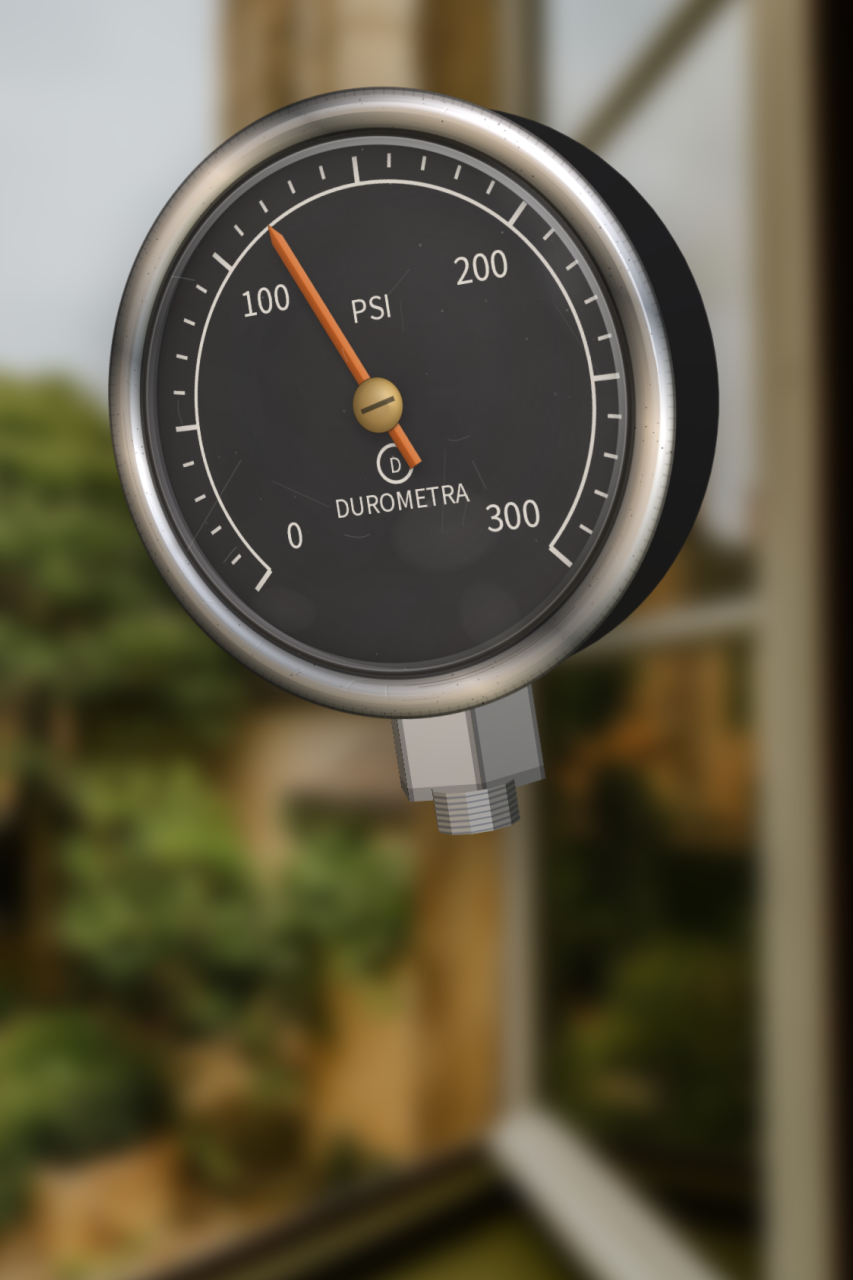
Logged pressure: **120** psi
